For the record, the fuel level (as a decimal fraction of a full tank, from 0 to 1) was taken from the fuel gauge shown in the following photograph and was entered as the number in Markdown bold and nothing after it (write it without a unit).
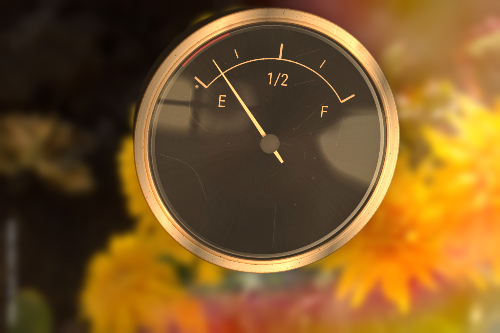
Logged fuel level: **0.125**
